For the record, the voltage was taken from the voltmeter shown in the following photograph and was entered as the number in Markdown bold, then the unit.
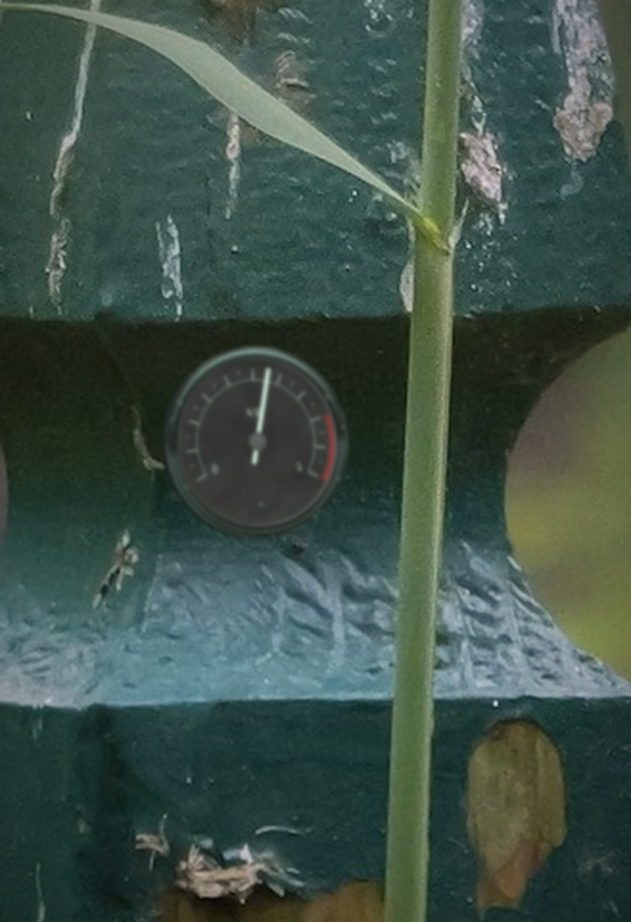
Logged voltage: **0.55** kV
